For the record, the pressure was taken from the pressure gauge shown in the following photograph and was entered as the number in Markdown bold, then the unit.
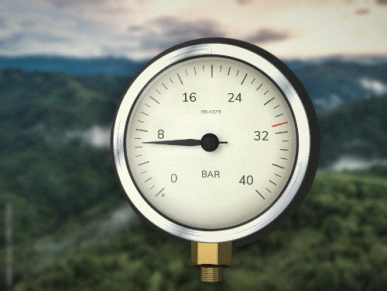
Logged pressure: **6.5** bar
